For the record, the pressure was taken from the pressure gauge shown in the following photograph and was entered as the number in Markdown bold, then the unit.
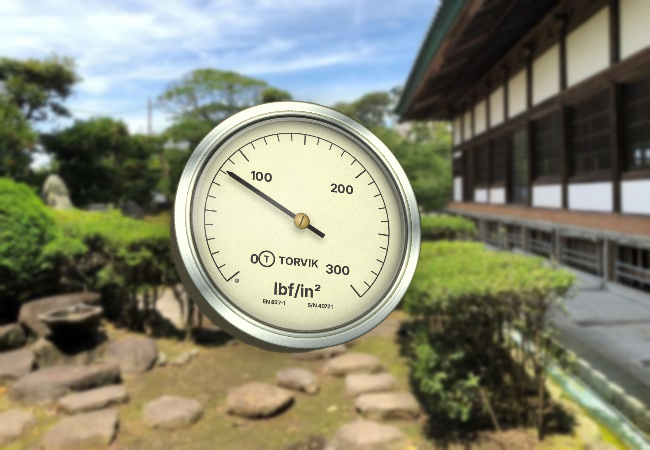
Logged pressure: **80** psi
